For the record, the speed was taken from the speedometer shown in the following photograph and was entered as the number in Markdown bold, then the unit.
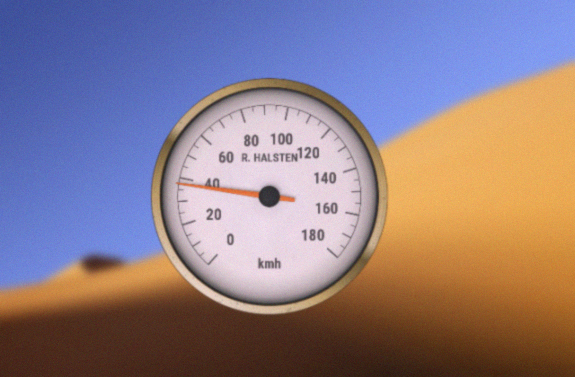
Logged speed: **37.5** km/h
